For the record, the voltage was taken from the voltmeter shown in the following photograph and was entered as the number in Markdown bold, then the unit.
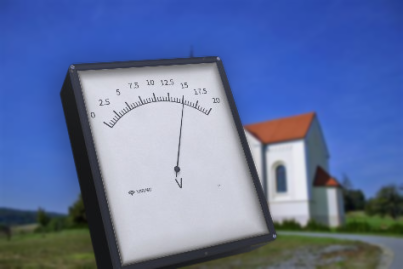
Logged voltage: **15** V
